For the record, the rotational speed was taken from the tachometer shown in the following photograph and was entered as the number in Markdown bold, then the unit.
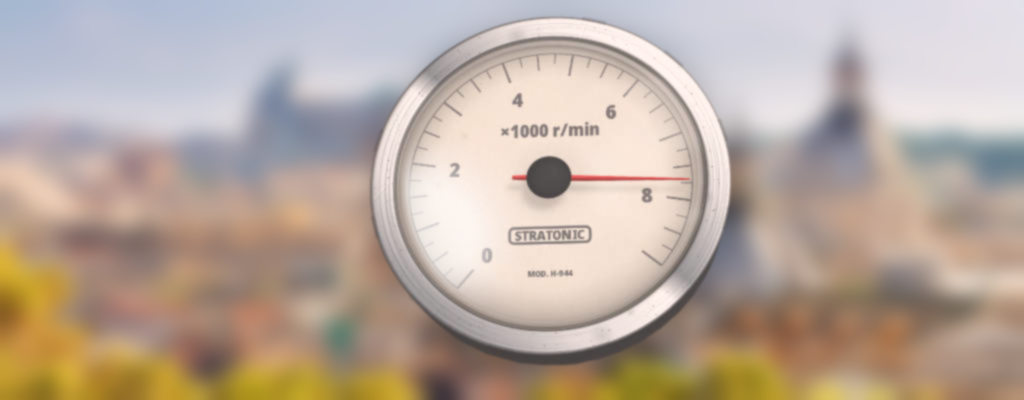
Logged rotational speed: **7750** rpm
